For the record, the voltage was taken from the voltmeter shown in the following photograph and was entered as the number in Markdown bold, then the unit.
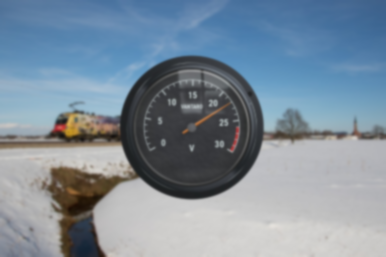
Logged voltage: **22** V
